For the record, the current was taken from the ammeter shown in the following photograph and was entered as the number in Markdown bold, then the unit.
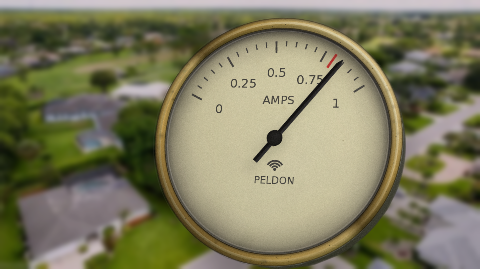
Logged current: **0.85** A
